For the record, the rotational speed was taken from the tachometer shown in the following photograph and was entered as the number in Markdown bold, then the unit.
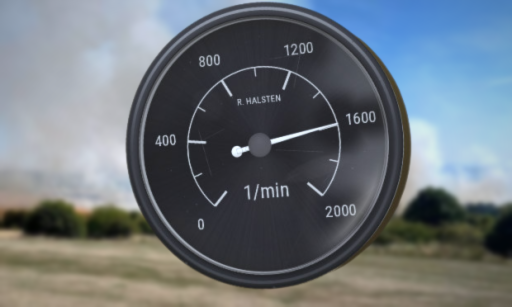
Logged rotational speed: **1600** rpm
